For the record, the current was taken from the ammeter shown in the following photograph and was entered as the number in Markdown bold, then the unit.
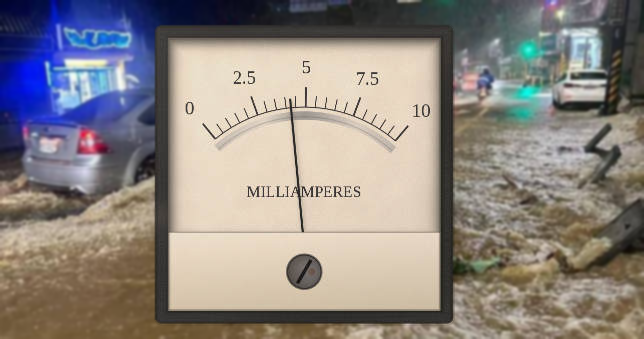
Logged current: **4.25** mA
